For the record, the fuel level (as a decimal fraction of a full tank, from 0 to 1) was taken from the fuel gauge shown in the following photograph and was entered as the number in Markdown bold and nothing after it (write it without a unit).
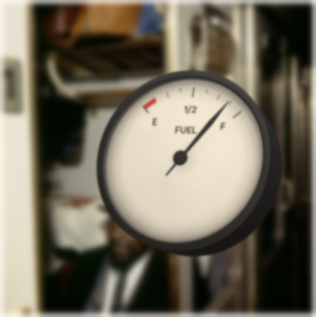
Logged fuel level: **0.875**
